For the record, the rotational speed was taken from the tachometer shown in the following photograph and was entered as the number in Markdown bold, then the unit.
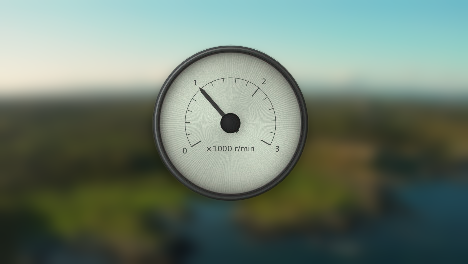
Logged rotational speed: **1000** rpm
